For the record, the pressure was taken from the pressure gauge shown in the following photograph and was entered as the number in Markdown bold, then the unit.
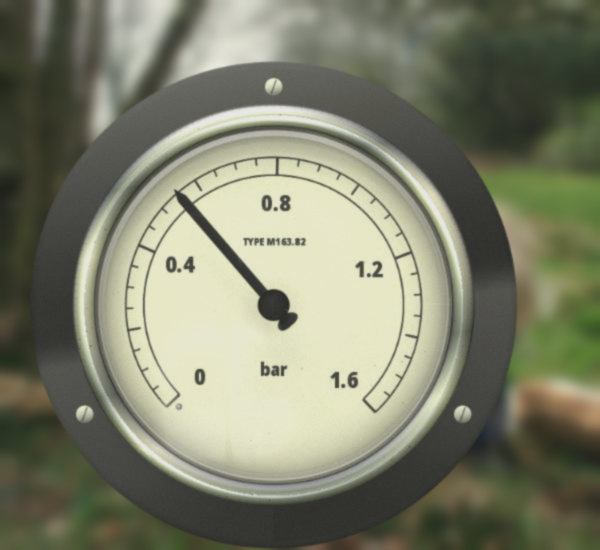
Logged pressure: **0.55** bar
